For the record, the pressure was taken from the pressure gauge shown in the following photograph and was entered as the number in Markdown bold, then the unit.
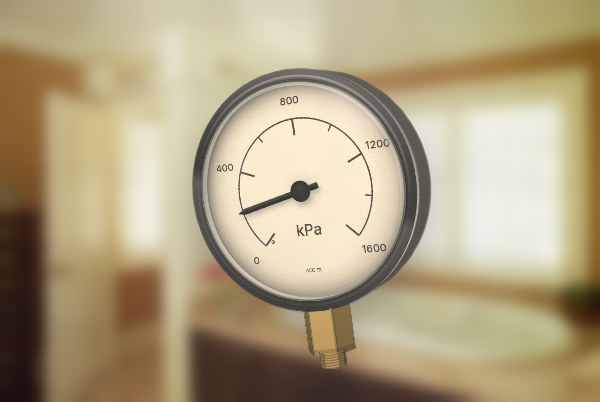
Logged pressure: **200** kPa
